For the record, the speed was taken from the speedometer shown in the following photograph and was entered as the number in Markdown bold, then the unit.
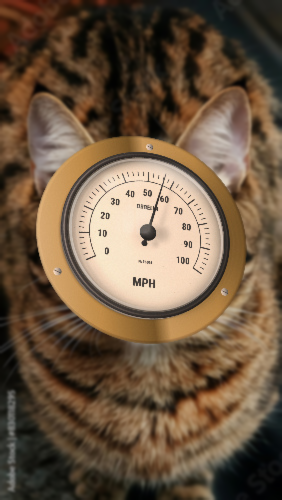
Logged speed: **56** mph
